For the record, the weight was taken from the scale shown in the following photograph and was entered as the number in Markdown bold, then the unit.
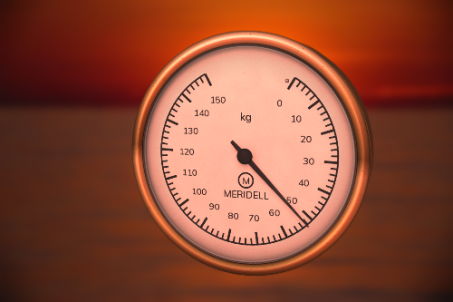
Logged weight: **52** kg
